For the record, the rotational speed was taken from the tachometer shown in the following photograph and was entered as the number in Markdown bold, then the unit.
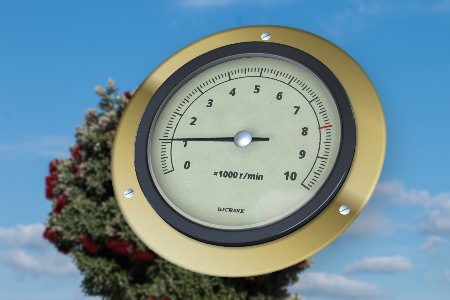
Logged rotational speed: **1000** rpm
